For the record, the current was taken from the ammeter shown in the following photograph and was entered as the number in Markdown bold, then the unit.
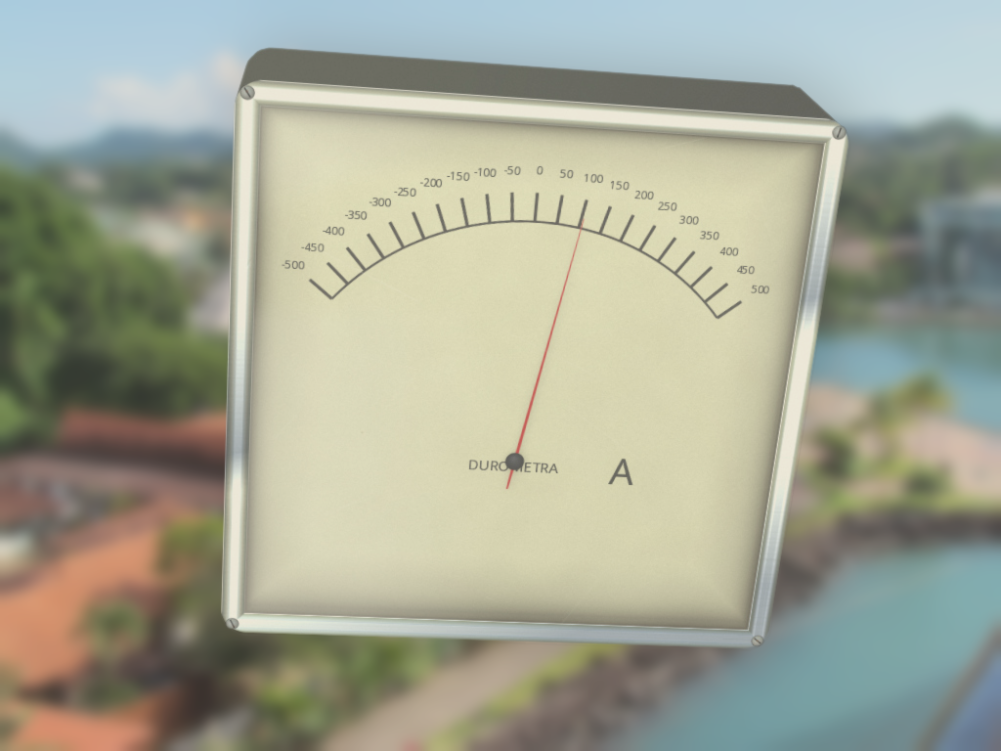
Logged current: **100** A
